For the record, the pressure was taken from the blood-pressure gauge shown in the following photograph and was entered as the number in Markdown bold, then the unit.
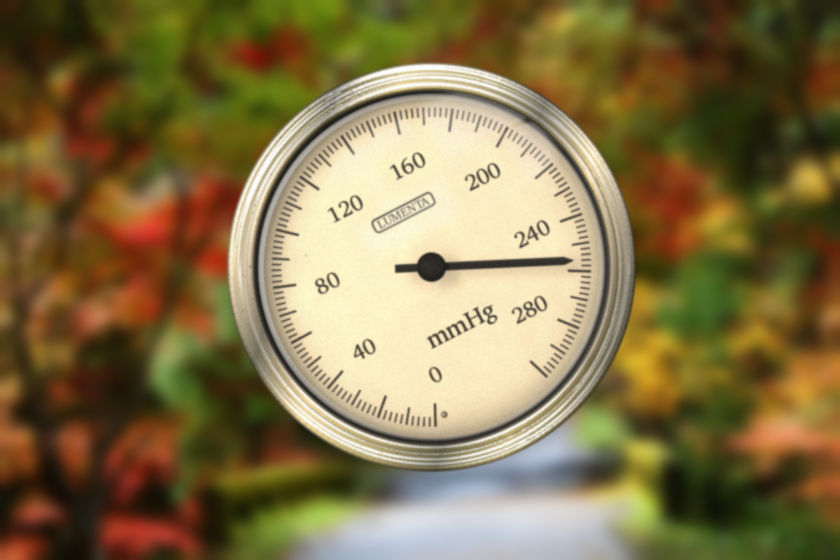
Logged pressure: **256** mmHg
